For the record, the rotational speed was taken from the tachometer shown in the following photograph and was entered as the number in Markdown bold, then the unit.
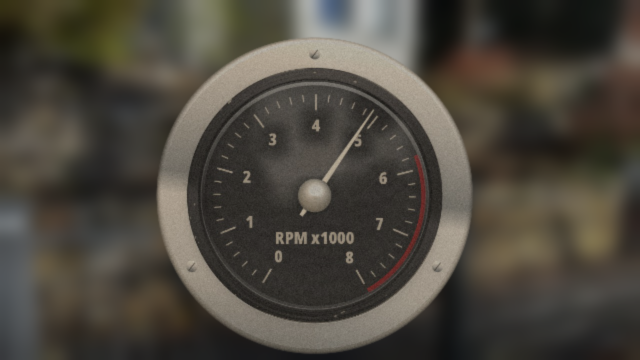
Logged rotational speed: **4900** rpm
